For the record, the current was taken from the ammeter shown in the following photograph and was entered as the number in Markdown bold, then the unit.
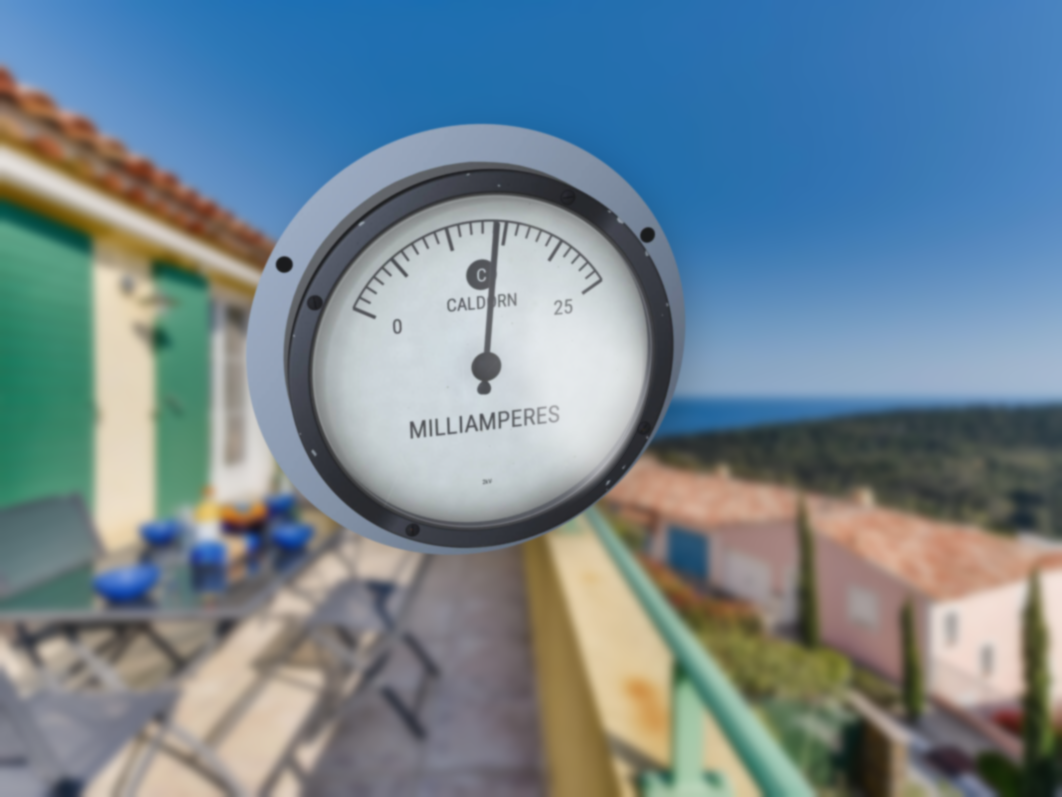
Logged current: **14** mA
